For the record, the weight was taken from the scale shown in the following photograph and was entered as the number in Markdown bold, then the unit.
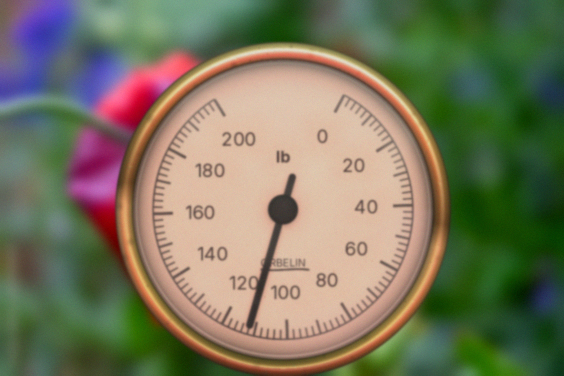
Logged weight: **112** lb
